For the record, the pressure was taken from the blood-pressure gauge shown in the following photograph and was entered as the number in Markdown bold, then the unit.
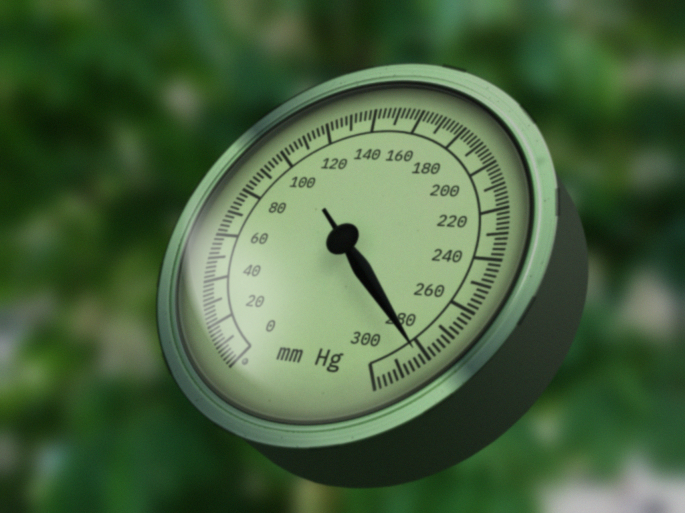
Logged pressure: **282** mmHg
